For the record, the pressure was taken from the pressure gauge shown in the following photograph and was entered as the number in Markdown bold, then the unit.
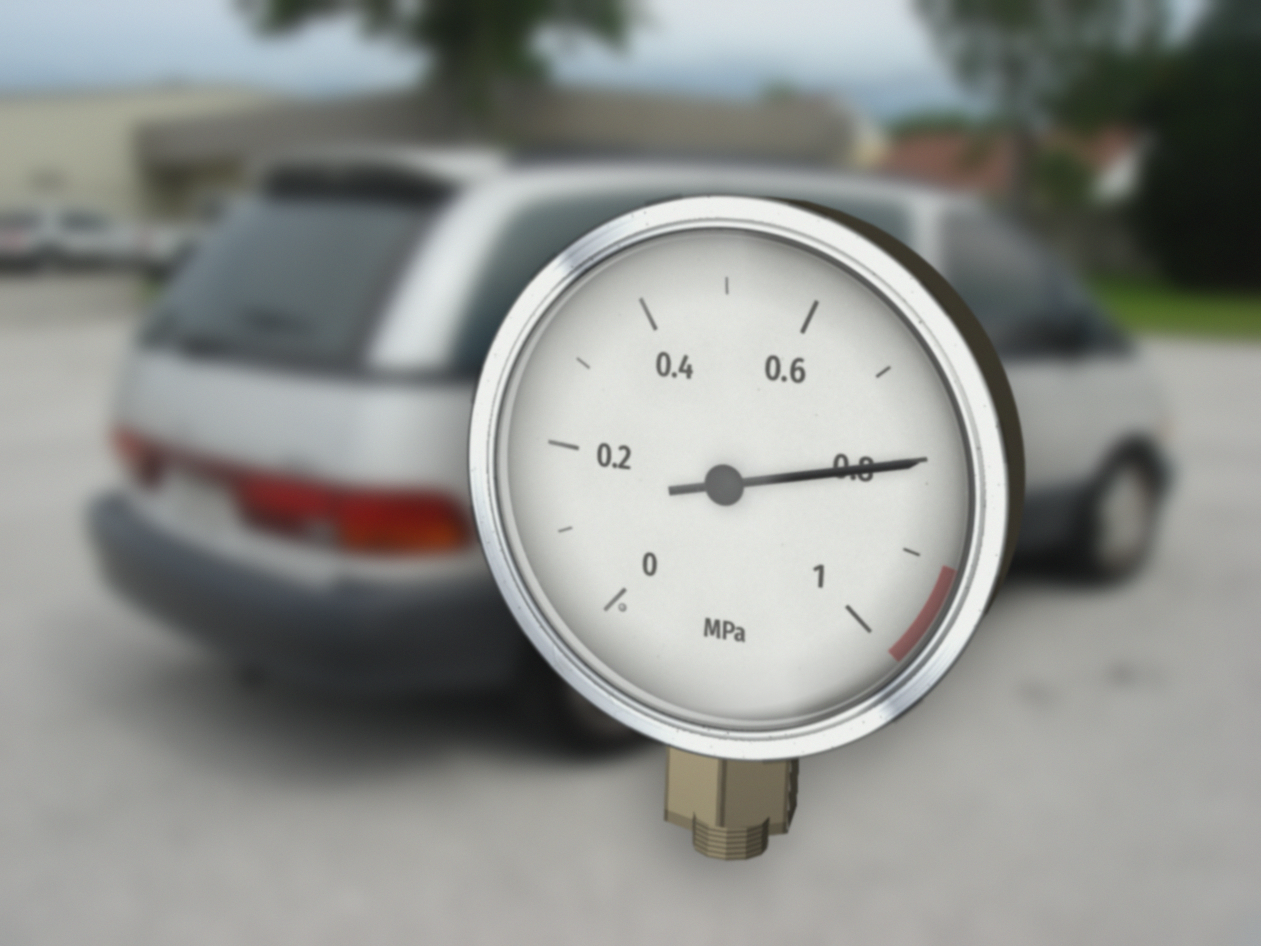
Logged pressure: **0.8** MPa
